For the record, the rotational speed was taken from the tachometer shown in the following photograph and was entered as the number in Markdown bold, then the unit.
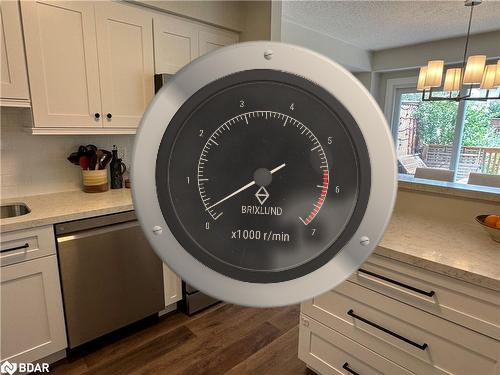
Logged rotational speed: **300** rpm
